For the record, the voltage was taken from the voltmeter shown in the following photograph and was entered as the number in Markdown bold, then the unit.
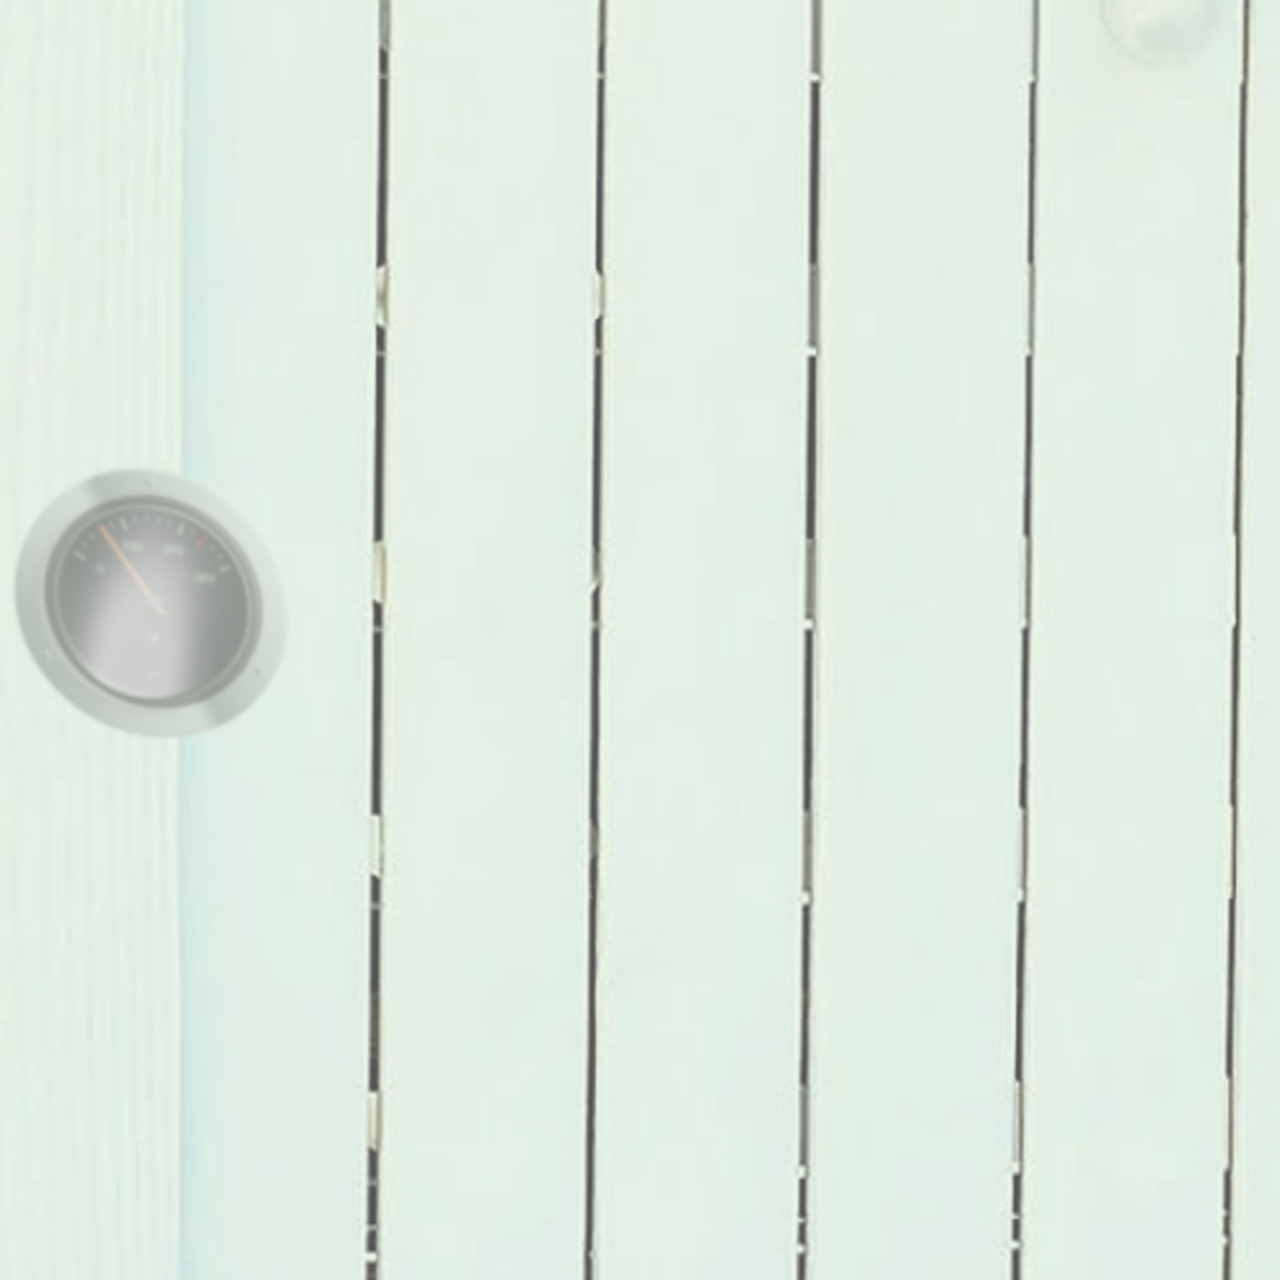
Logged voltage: **60** V
